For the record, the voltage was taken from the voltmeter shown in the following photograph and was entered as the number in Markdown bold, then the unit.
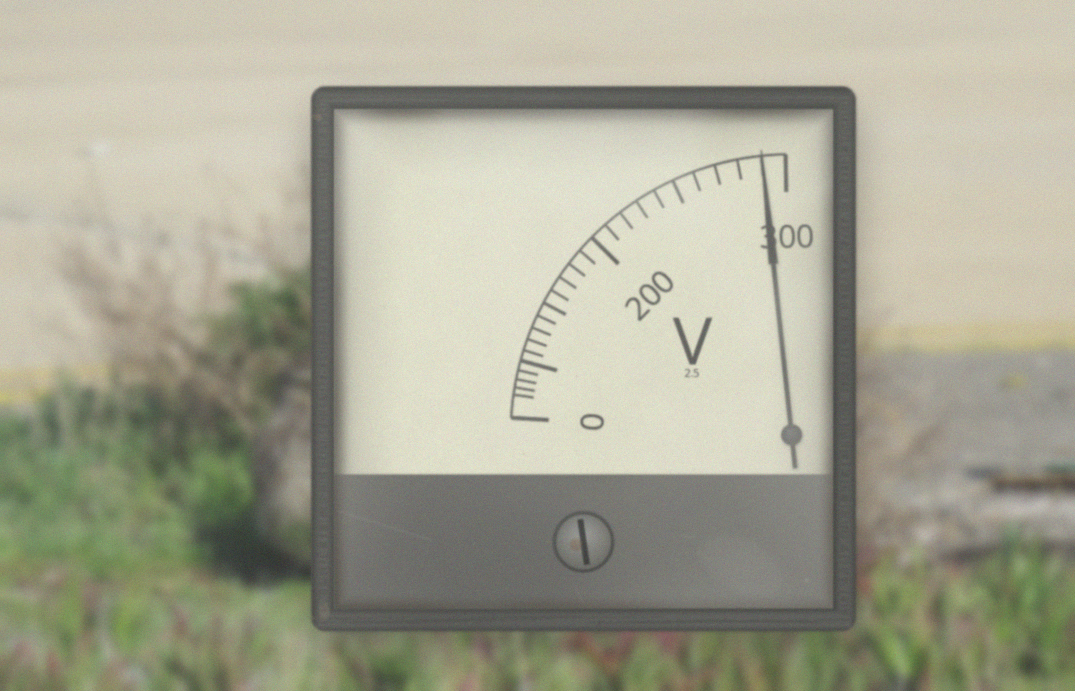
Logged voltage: **290** V
